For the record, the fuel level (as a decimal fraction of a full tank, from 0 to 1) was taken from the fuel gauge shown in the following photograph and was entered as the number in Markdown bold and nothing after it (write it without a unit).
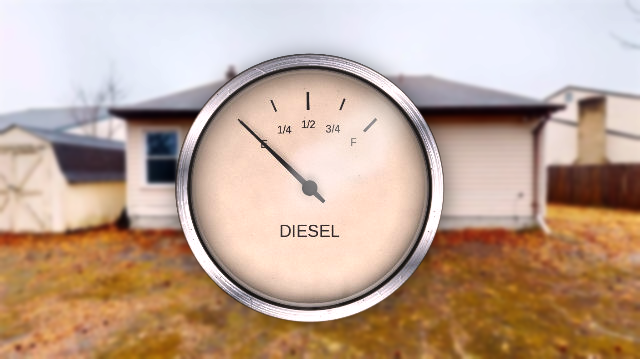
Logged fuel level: **0**
